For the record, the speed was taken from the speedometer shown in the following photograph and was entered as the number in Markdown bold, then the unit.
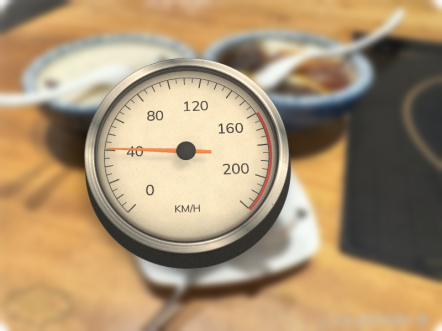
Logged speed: **40** km/h
